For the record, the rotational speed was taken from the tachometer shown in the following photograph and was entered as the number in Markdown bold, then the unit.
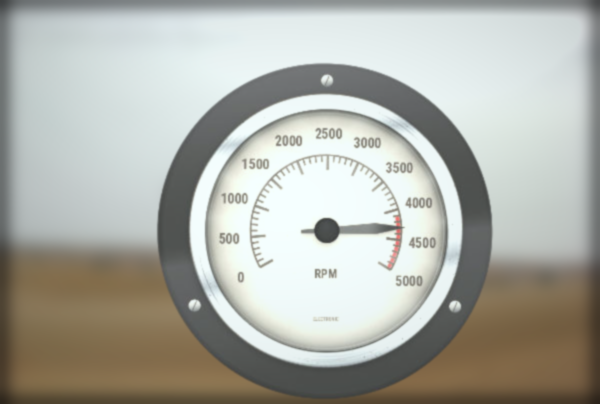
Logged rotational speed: **4300** rpm
